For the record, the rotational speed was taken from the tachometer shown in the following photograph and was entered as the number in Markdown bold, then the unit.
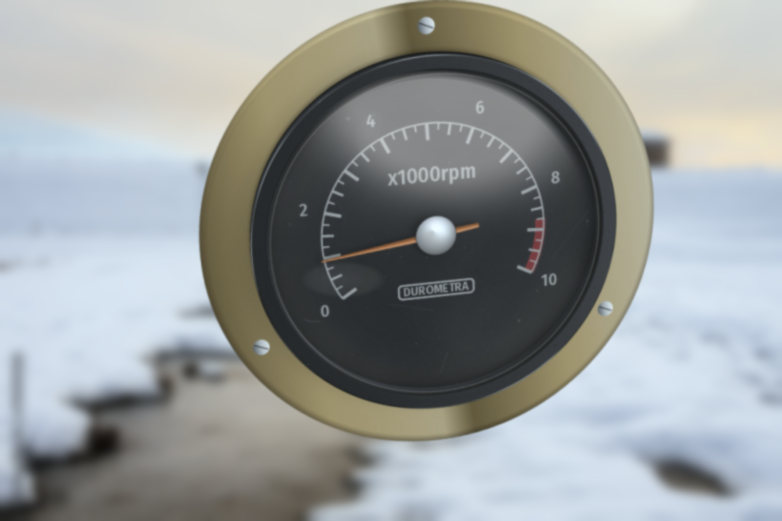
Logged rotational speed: **1000** rpm
